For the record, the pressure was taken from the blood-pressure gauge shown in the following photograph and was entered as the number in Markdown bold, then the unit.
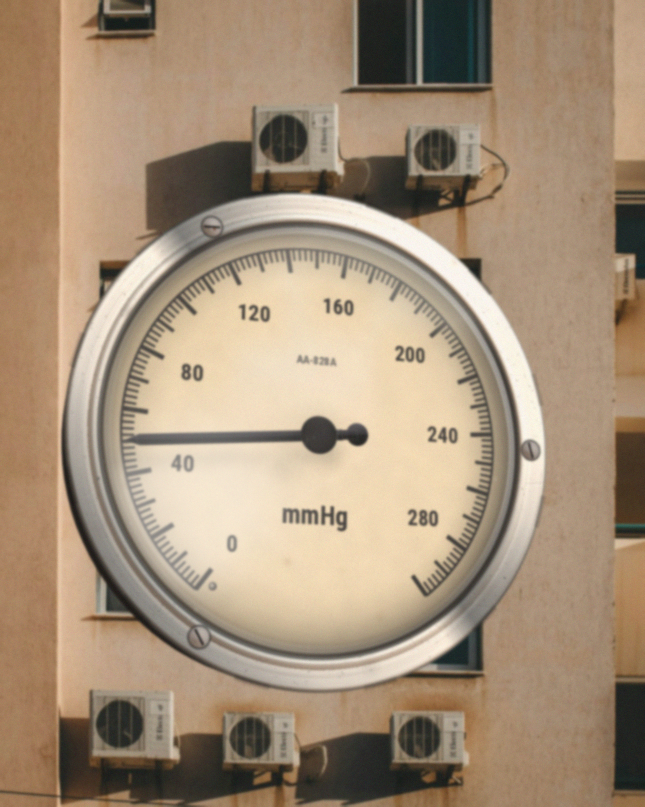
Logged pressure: **50** mmHg
